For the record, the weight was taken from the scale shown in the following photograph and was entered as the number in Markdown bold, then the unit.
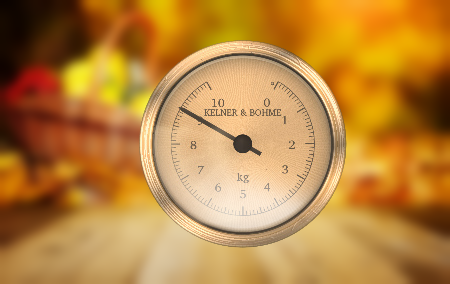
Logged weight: **9** kg
